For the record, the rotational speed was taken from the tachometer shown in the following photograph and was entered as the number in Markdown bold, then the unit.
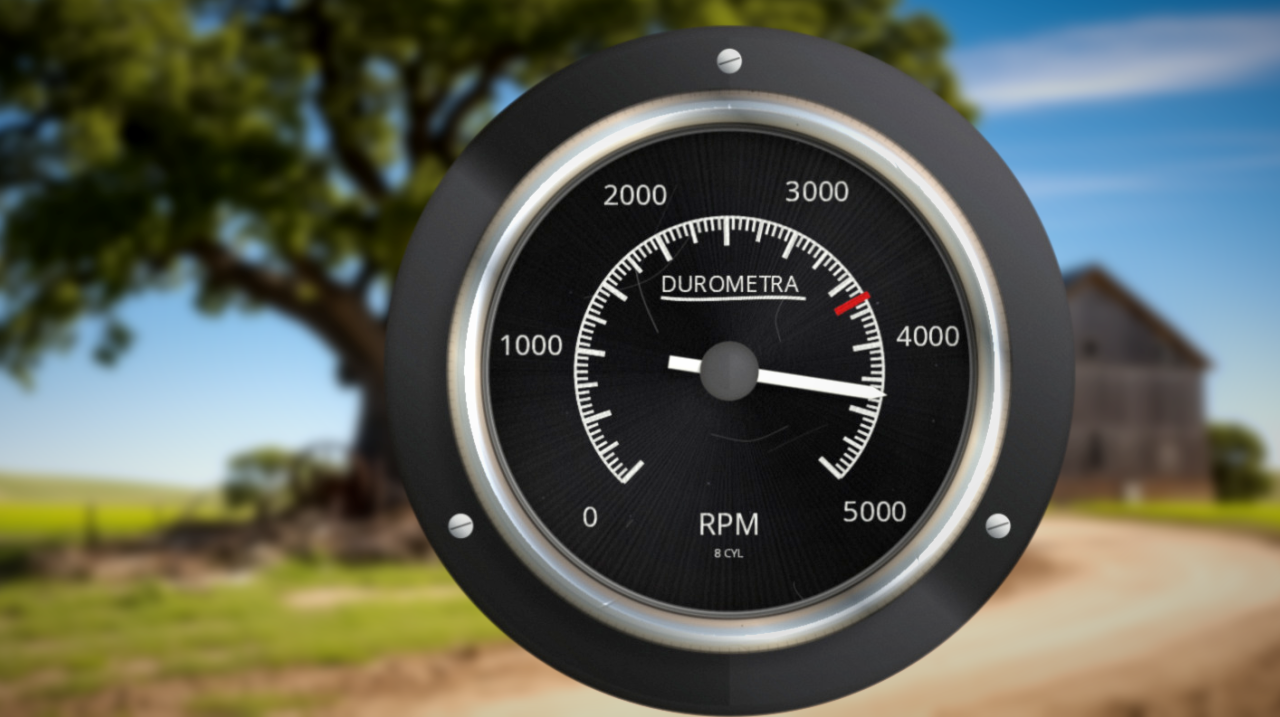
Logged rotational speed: **4350** rpm
